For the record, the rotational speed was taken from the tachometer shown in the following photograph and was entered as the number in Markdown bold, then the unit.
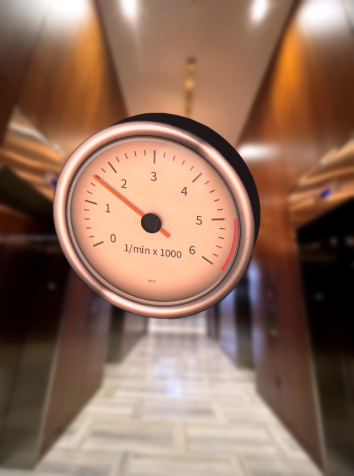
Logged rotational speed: **1600** rpm
